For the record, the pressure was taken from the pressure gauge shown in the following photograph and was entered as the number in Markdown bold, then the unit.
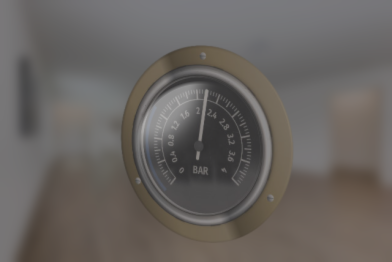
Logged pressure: **2.2** bar
